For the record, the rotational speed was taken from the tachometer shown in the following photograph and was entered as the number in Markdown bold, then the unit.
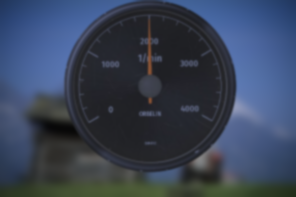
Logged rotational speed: **2000** rpm
